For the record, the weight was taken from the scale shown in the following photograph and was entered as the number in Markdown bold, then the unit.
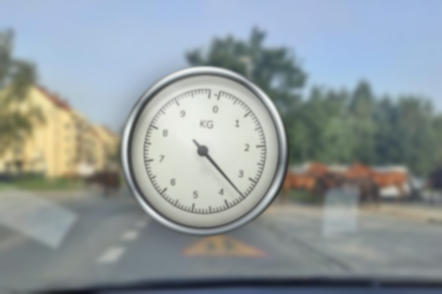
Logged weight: **3.5** kg
